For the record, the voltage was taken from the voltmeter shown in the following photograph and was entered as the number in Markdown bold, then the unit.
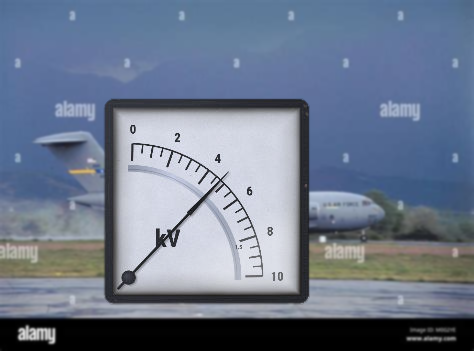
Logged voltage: **4.75** kV
